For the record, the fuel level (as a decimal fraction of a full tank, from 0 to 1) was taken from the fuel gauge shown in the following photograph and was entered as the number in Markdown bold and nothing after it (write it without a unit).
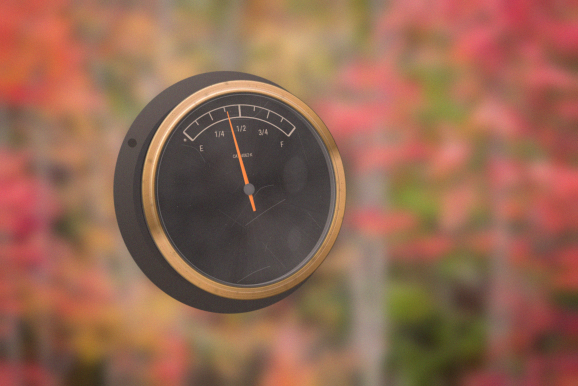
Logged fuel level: **0.375**
